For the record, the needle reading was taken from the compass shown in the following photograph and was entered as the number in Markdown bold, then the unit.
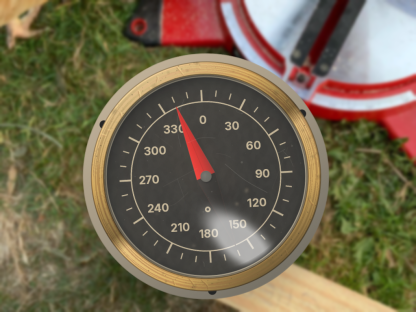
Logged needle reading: **340** °
